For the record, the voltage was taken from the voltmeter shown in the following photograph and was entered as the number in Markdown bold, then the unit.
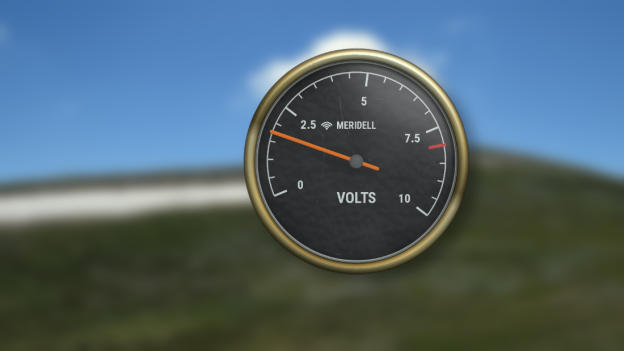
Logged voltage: **1.75** V
